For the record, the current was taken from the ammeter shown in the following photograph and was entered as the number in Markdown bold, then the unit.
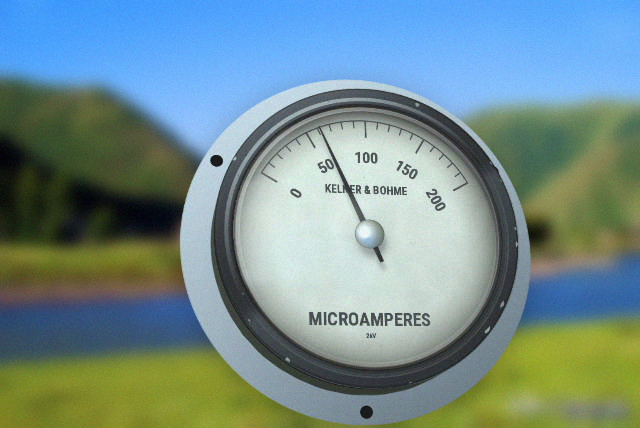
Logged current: **60** µA
